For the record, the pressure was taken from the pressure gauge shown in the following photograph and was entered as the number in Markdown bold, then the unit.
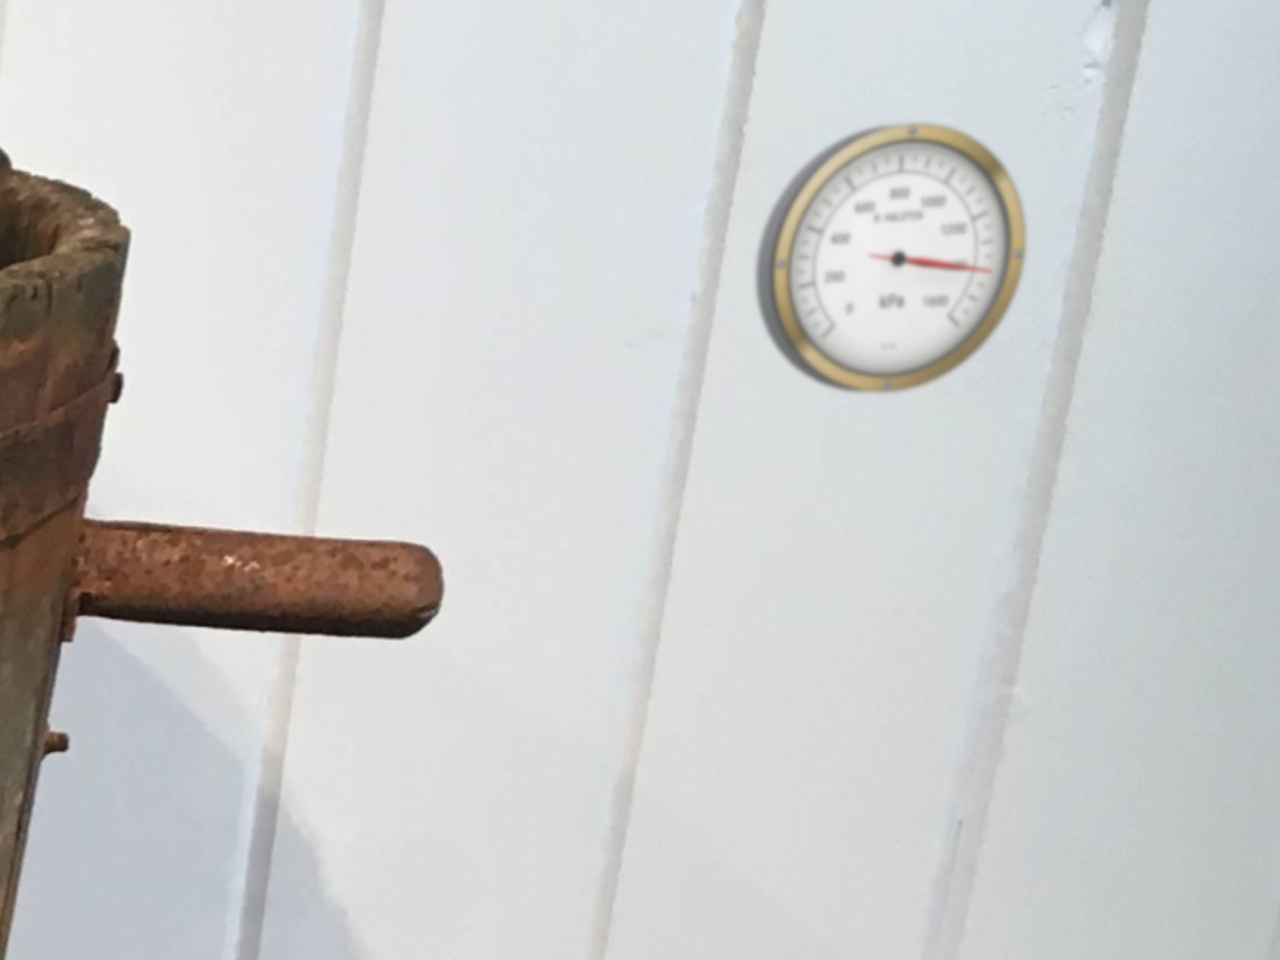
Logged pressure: **1400** kPa
